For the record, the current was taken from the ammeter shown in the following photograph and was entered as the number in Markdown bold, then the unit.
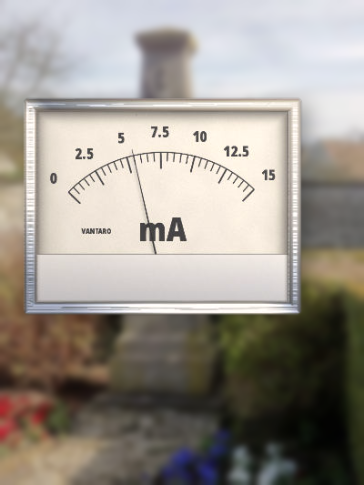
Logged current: **5.5** mA
